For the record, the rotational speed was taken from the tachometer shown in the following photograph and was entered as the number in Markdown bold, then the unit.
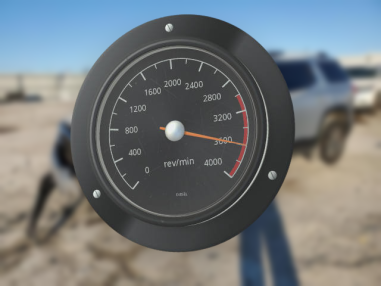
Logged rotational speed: **3600** rpm
